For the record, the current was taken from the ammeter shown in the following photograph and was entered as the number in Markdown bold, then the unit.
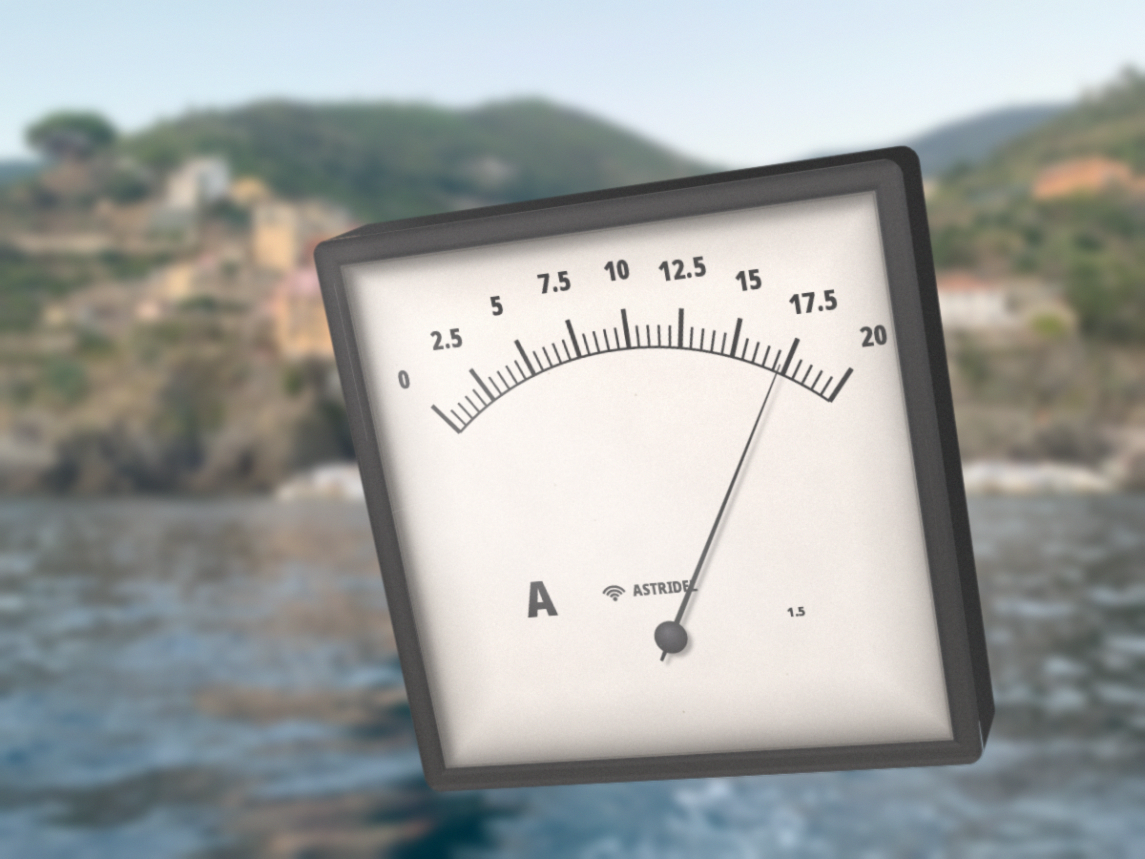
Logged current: **17.25** A
